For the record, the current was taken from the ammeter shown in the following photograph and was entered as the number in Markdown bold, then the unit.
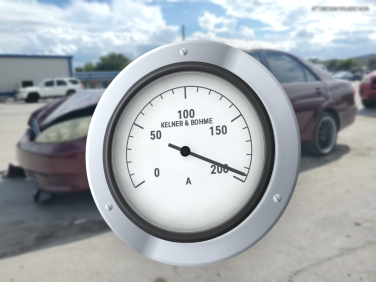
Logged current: **195** A
